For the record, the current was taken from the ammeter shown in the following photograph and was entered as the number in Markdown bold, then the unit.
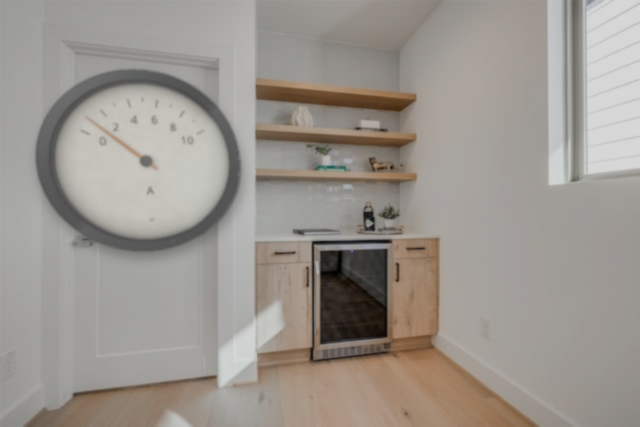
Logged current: **1** A
